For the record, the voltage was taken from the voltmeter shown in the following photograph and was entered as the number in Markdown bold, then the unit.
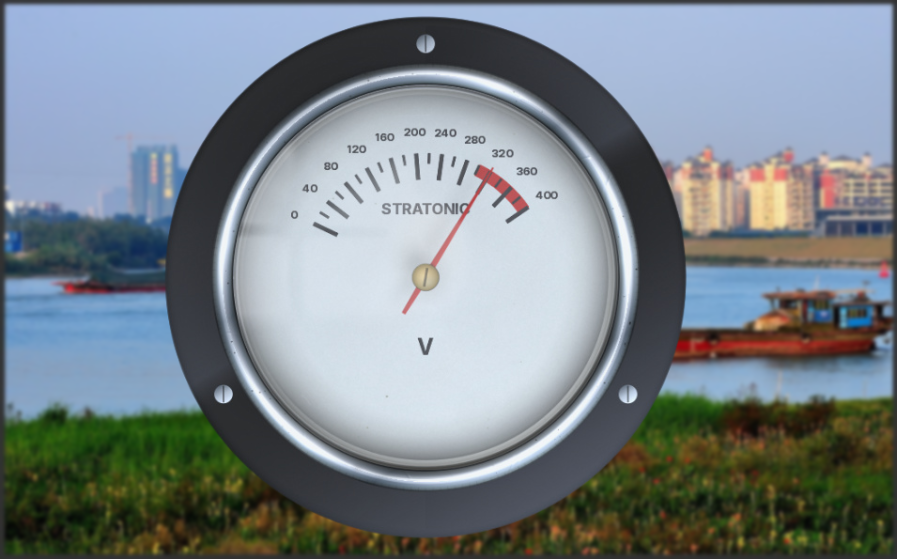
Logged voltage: **320** V
